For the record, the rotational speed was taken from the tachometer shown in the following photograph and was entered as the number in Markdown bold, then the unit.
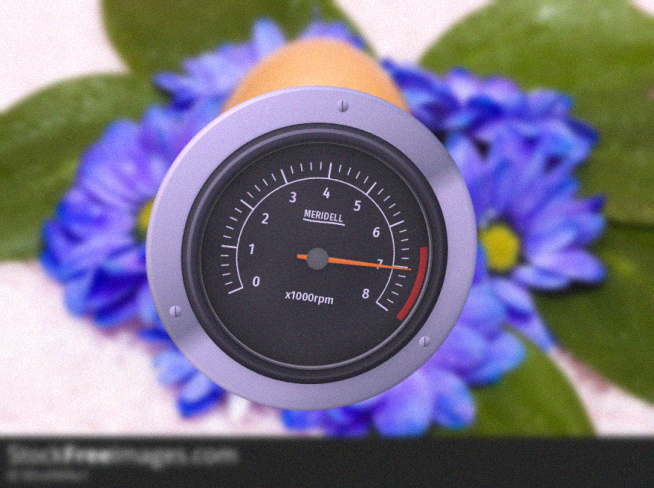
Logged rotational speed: **7000** rpm
